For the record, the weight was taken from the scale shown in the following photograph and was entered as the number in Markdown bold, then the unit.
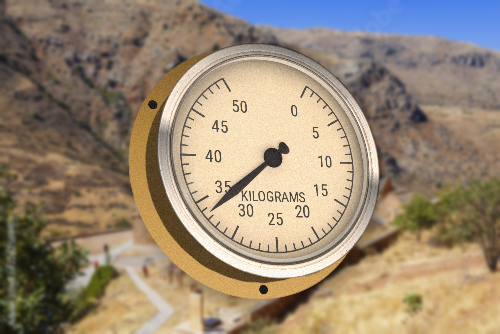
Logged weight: **33.5** kg
